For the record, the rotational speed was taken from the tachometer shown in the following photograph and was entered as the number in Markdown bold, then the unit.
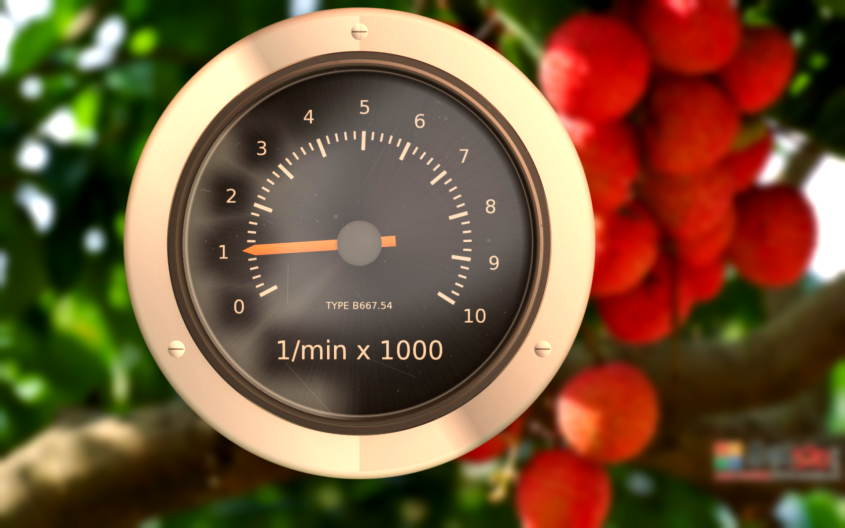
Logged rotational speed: **1000** rpm
